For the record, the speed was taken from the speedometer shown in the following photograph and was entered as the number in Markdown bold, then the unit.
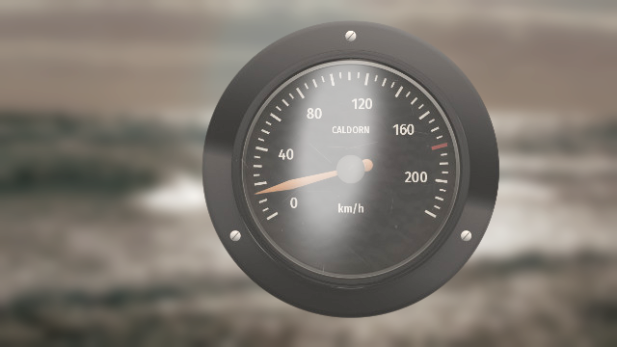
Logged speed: **15** km/h
